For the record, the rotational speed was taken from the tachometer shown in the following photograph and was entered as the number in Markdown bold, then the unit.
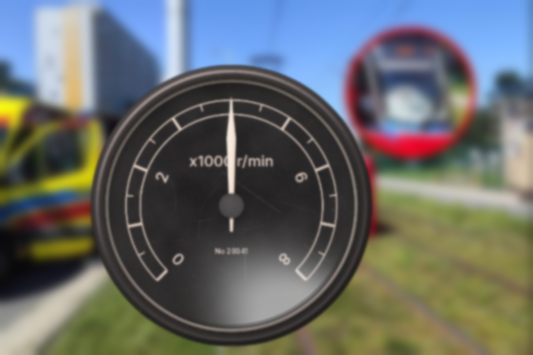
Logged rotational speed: **4000** rpm
